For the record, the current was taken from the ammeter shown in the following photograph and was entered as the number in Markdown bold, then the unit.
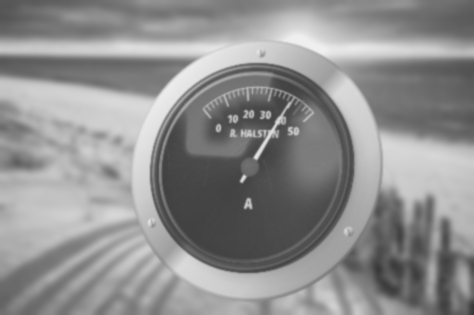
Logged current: **40** A
